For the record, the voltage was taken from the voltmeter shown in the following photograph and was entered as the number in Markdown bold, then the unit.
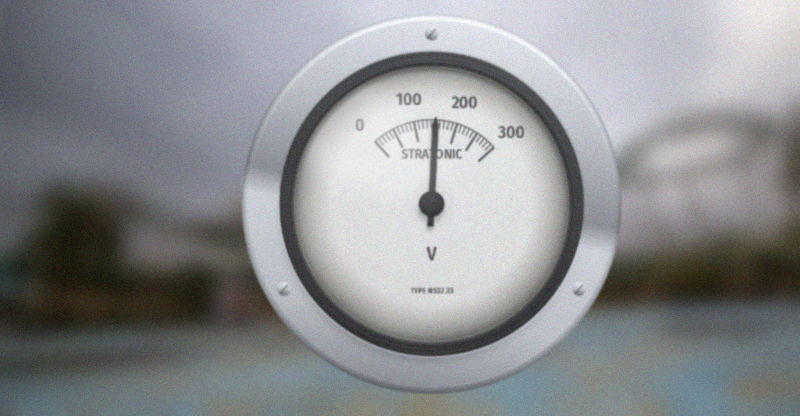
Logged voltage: **150** V
